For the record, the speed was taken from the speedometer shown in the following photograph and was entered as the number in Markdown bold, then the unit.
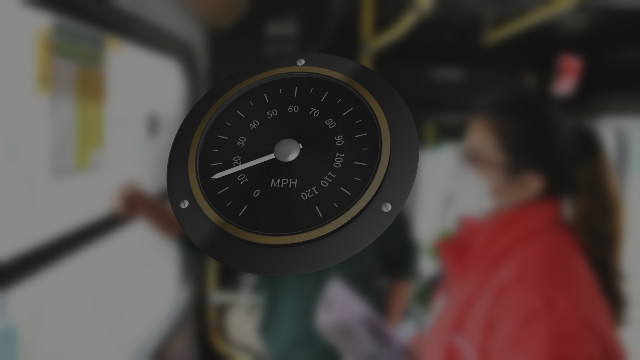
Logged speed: **15** mph
